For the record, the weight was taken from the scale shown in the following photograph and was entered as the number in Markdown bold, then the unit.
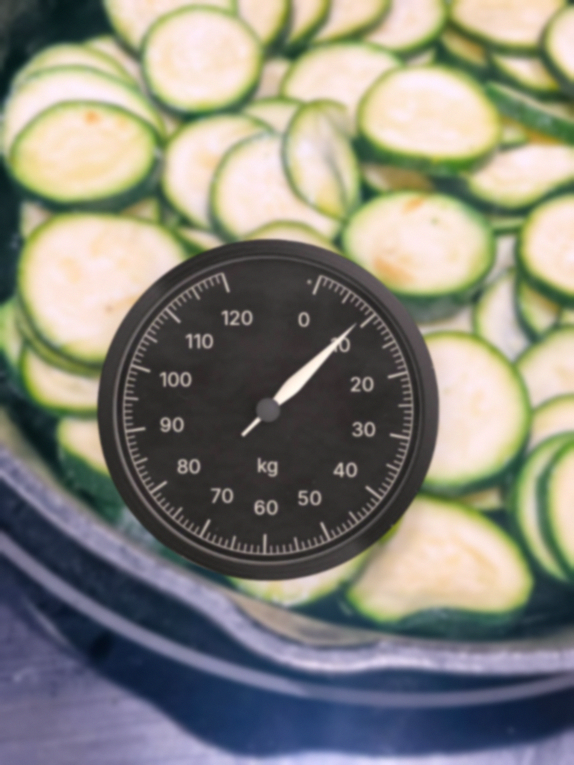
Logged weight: **9** kg
